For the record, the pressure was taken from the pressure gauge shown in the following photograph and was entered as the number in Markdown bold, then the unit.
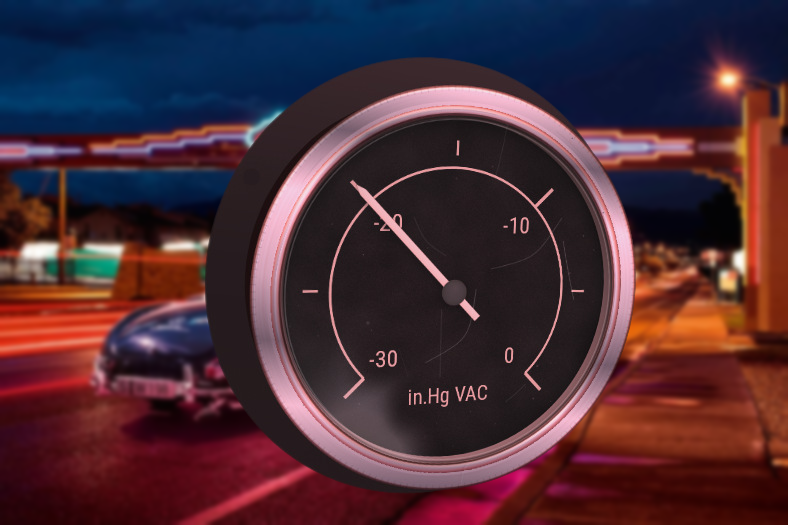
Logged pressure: **-20** inHg
